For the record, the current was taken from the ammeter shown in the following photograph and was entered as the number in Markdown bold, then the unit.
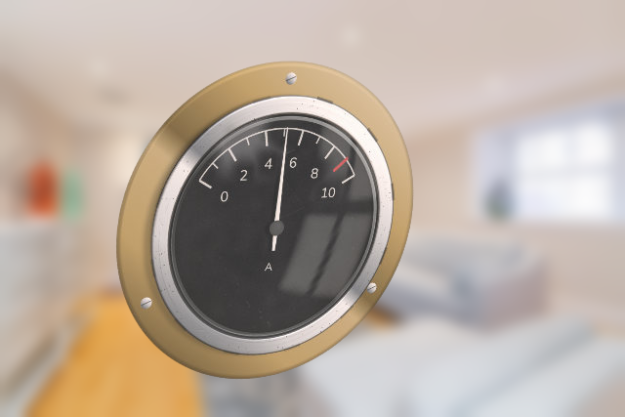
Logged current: **5** A
